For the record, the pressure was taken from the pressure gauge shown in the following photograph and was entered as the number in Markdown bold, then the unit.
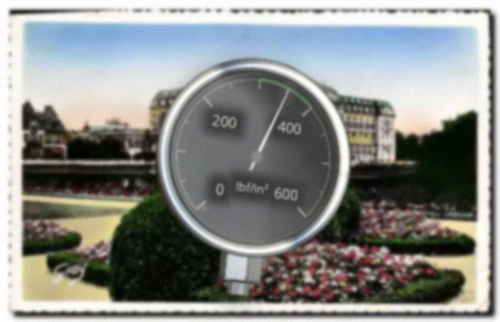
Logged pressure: **350** psi
